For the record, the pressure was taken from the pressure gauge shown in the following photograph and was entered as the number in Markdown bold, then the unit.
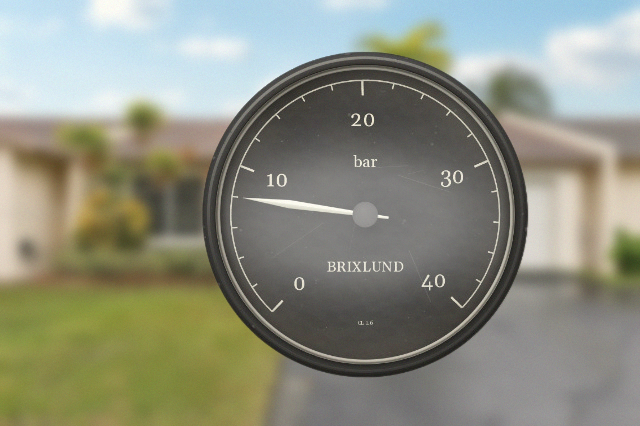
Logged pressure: **8** bar
